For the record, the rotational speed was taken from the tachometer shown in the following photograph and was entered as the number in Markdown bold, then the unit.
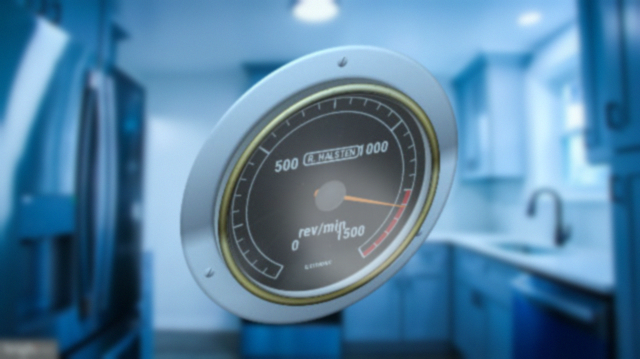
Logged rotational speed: **1300** rpm
